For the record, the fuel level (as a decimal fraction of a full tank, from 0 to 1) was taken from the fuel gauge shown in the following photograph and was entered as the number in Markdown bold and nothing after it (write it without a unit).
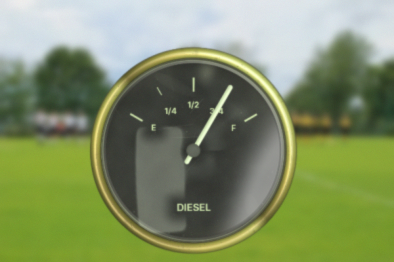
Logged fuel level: **0.75**
